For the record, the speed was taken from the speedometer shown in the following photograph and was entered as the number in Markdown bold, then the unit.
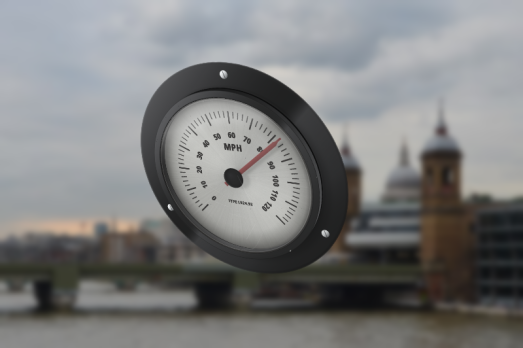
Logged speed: **82** mph
